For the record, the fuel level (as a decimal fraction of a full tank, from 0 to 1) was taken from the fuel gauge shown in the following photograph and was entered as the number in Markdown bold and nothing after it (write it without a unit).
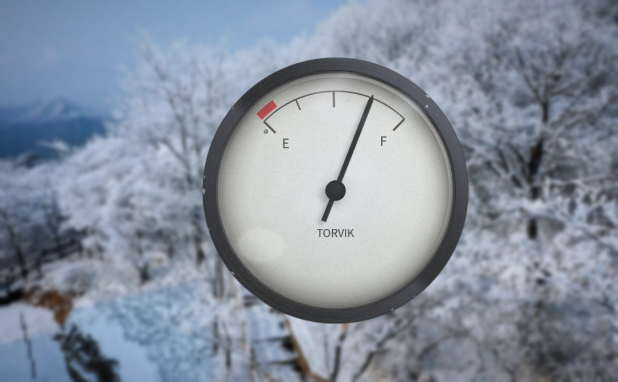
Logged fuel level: **0.75**
